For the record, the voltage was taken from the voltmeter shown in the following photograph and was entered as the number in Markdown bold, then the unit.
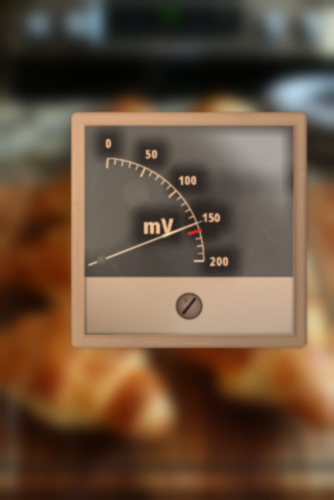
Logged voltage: **150** mV
